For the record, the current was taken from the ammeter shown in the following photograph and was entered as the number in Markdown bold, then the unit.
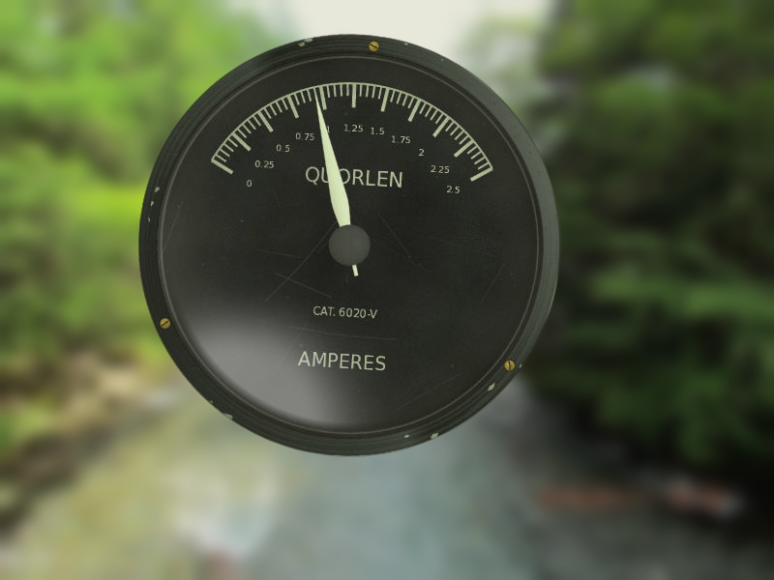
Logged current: **0.95** A
